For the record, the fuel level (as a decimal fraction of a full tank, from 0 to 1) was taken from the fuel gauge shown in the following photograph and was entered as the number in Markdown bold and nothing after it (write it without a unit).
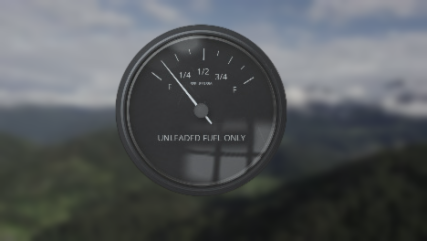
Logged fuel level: **0.125**
